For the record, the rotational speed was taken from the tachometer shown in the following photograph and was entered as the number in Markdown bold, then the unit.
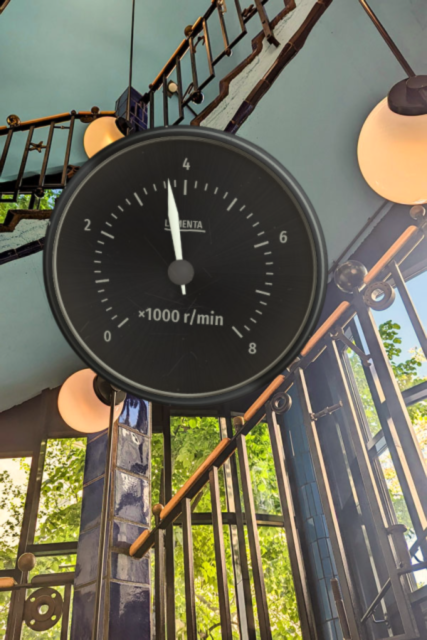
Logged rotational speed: **3700** rpm
